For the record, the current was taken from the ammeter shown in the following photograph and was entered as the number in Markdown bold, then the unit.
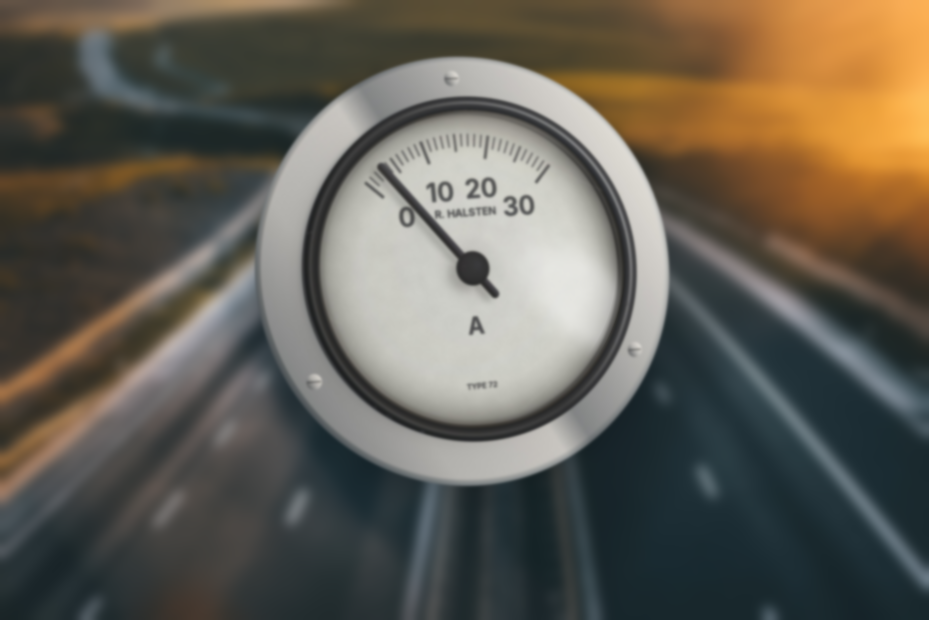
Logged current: **3** A
